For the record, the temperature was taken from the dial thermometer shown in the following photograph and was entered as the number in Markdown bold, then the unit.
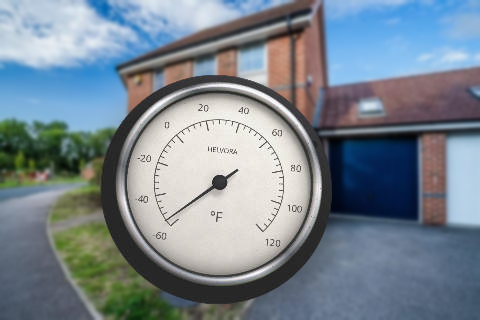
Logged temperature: **-56** °F
